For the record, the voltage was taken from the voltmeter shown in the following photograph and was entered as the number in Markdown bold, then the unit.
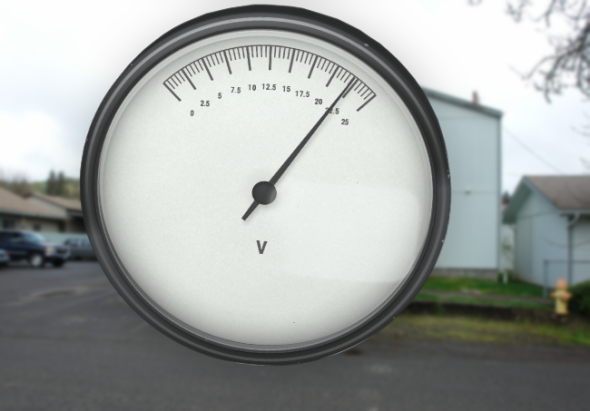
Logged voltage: **22** V
